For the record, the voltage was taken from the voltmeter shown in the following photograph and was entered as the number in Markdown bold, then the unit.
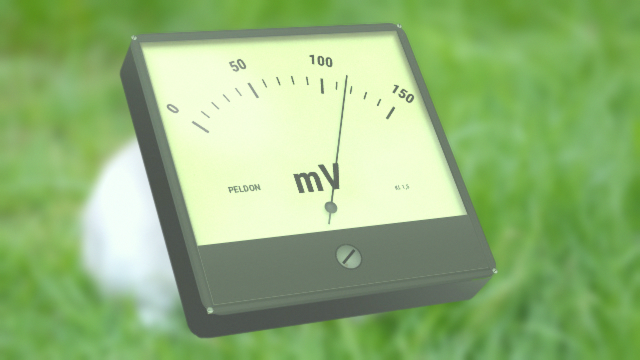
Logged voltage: **115** mV
